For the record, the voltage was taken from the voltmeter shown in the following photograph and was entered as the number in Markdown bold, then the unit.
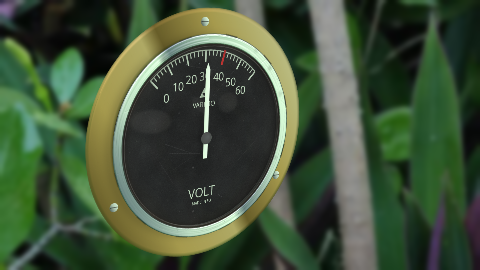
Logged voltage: **30** V
